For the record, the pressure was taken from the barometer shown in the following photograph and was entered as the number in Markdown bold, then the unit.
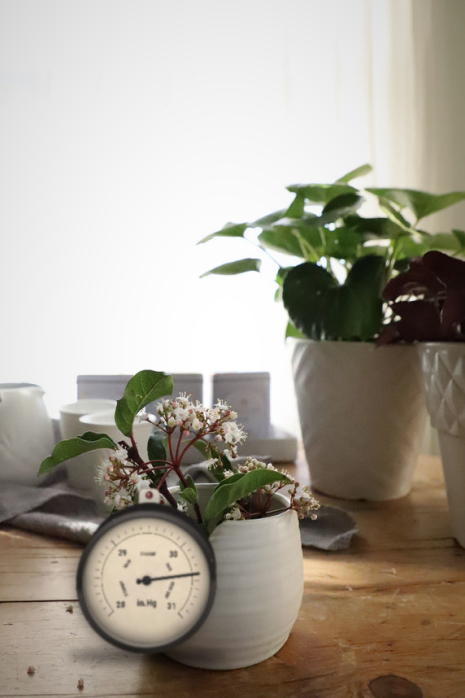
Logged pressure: **30.4** inHg
